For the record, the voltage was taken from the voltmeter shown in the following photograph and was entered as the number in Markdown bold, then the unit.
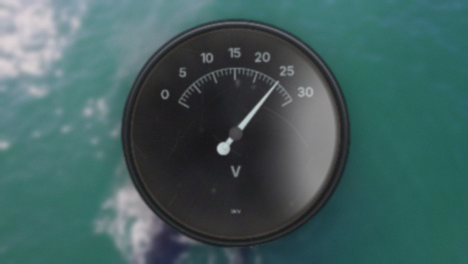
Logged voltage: **25** V
